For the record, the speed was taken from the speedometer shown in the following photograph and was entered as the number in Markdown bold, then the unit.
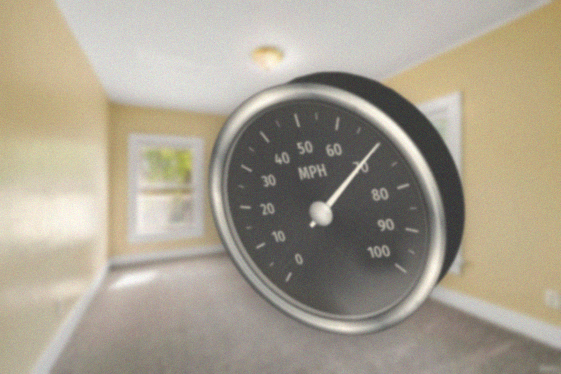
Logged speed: **70** mph
